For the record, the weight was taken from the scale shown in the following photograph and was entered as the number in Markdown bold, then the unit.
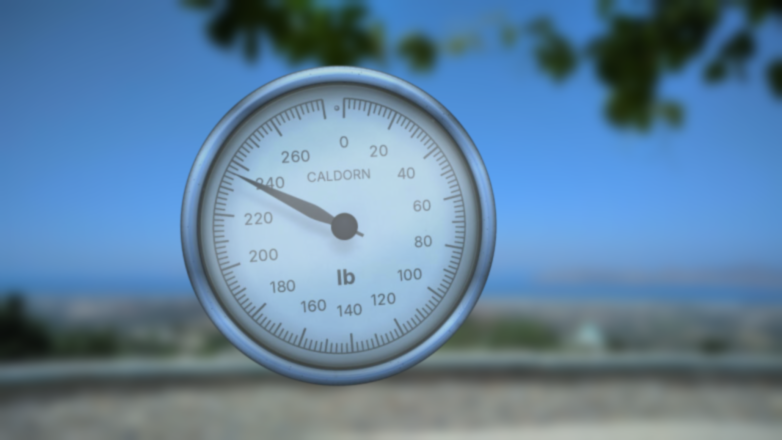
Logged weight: **236** lb
